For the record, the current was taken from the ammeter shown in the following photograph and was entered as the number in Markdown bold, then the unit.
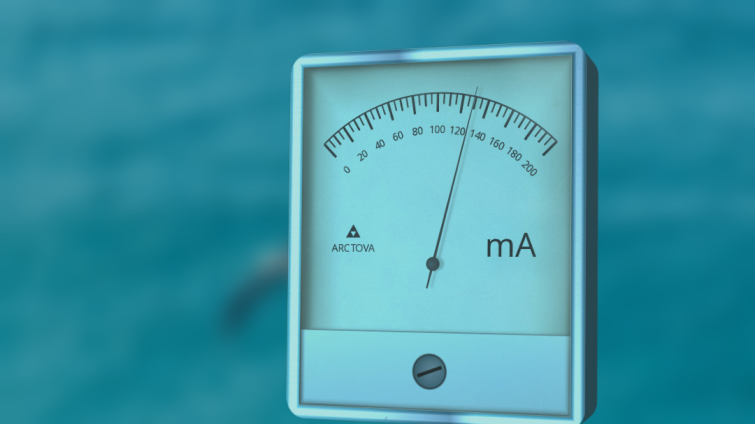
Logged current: **130** mA
